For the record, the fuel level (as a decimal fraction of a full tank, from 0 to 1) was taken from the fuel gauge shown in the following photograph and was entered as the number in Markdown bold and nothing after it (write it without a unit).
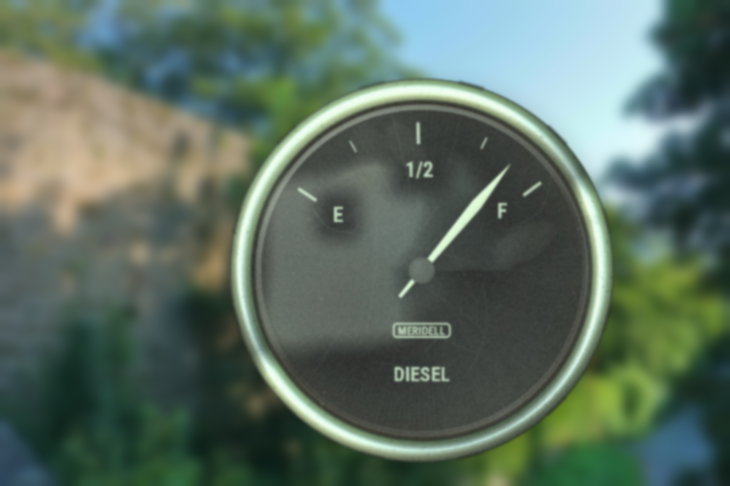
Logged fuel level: **0.875**
